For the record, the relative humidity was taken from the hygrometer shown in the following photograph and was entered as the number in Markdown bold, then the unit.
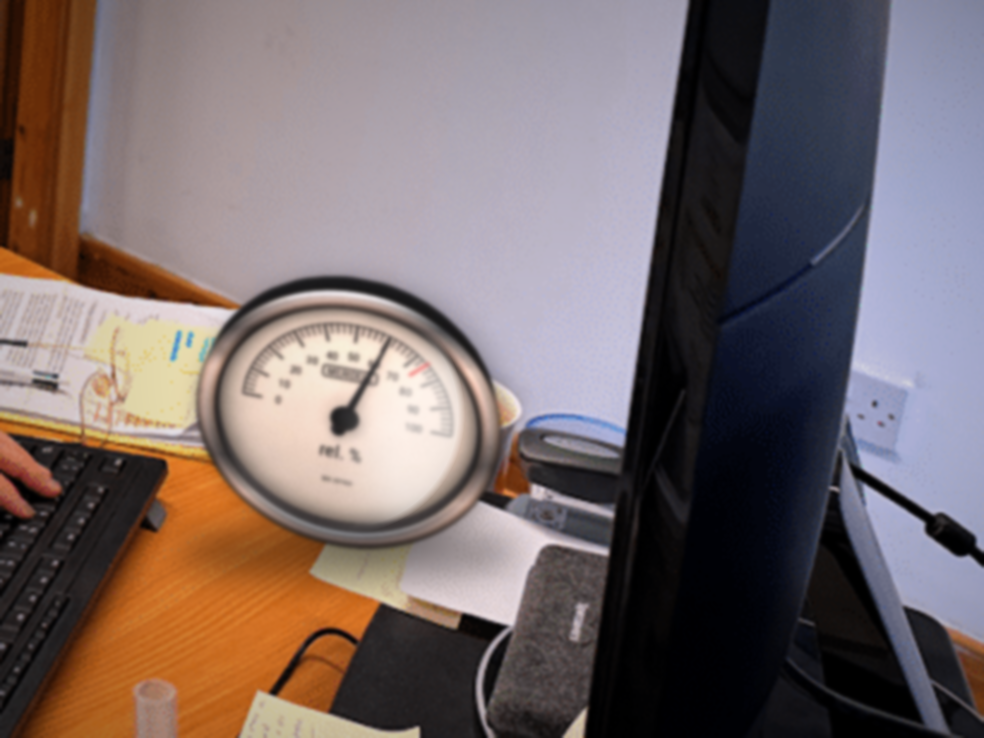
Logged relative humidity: **60** %
